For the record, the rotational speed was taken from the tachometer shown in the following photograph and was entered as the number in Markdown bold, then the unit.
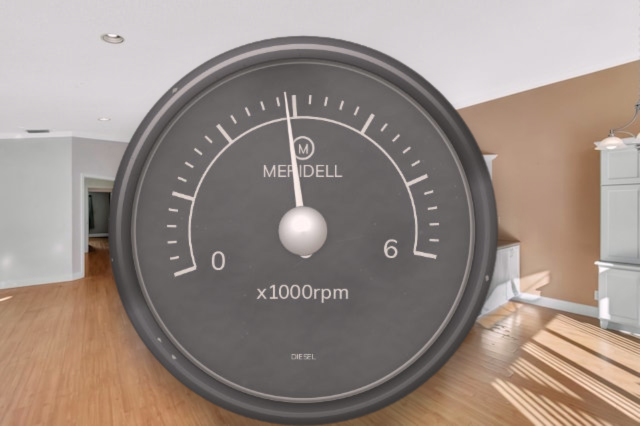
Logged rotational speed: **2900** rpm
